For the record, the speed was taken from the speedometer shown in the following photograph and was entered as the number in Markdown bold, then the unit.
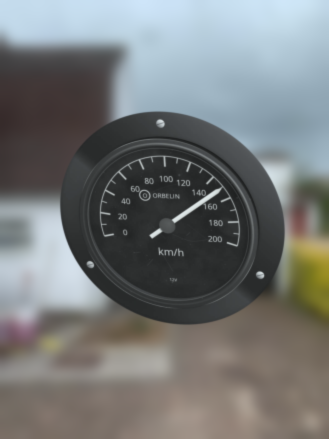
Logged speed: **150** km/h
